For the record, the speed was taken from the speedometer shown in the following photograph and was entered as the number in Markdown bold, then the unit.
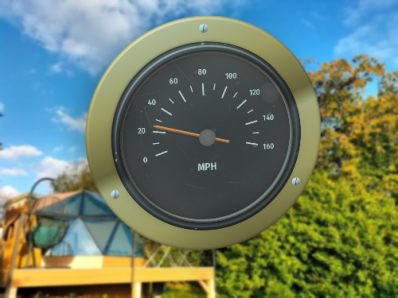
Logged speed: **25** mph
